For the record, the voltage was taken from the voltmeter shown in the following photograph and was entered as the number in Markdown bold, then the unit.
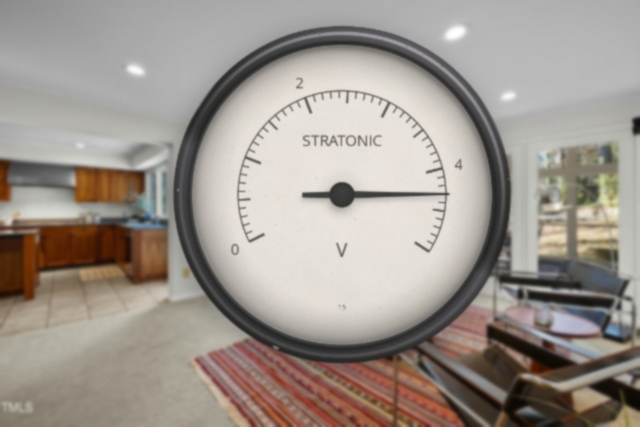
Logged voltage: **4.3** V
